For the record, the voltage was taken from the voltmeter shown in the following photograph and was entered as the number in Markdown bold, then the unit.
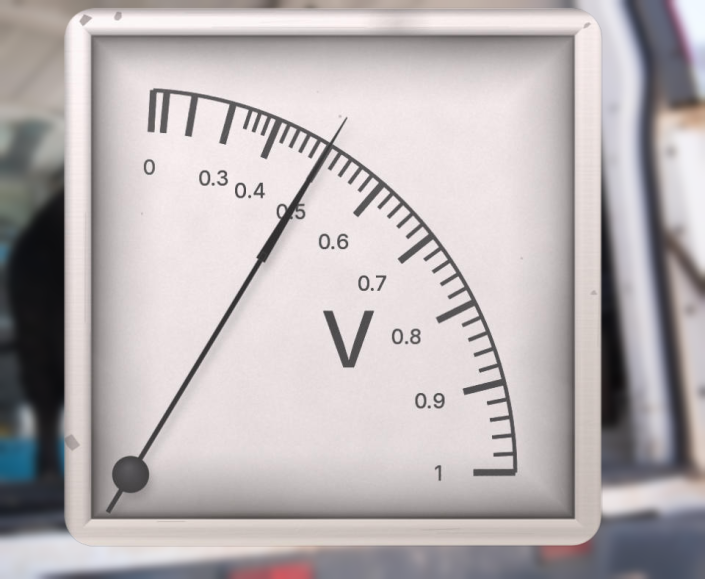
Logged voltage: **0.5** V
